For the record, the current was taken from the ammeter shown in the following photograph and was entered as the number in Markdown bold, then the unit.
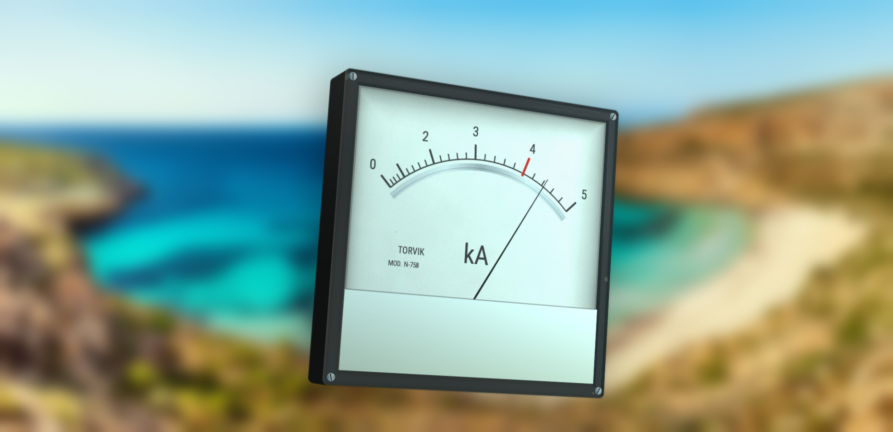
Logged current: **4.4** kA
